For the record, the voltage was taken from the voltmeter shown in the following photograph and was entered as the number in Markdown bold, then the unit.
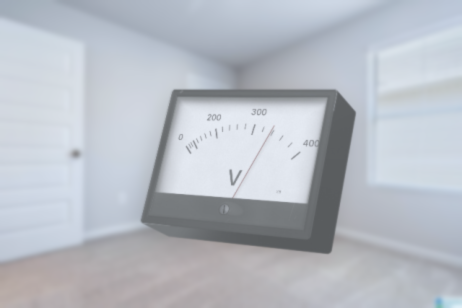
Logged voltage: **340** V
